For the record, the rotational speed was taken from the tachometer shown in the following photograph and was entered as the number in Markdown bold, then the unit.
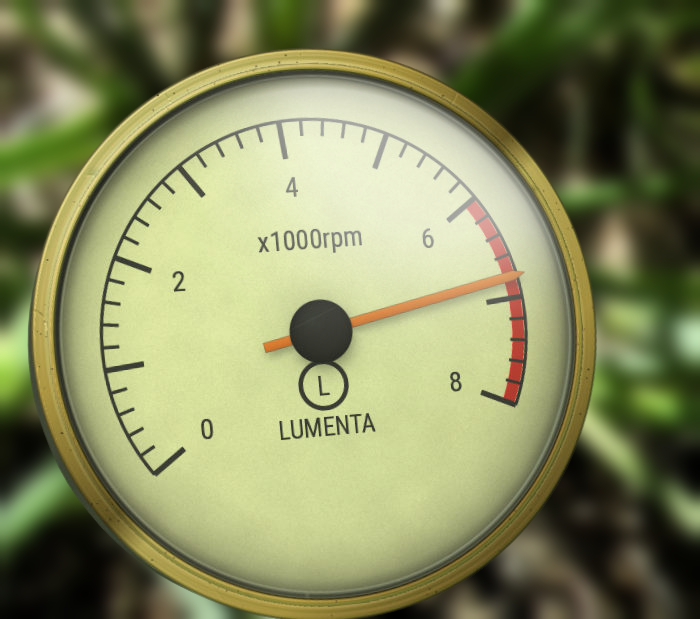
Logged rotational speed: **6800** rpm
